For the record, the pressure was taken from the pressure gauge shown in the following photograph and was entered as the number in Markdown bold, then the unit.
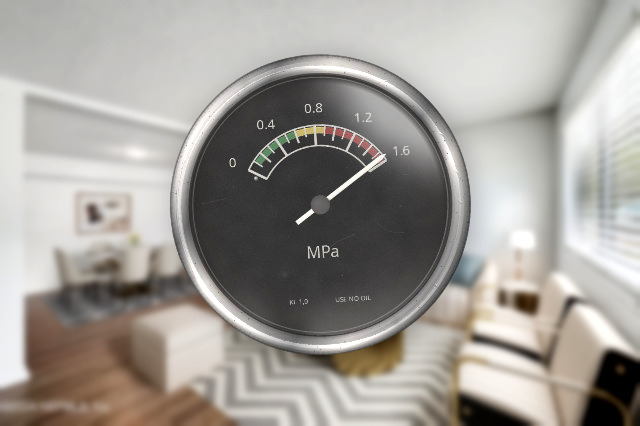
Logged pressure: **1.55** MPa
